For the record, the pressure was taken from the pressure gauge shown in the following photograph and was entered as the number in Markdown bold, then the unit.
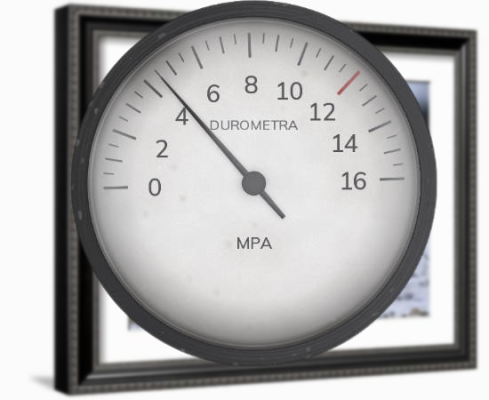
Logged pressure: **4.5** MPa
